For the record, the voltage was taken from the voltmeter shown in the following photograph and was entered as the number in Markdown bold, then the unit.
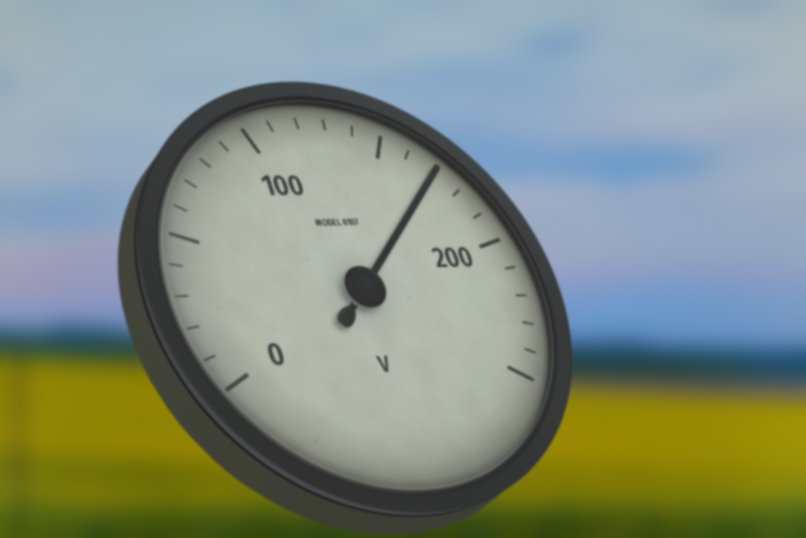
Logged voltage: **170** V
